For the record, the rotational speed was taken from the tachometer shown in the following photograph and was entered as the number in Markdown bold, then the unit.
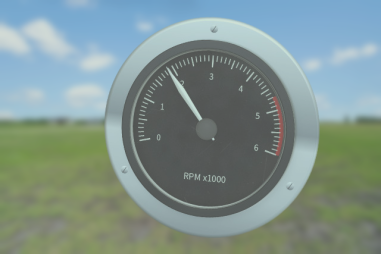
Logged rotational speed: **1900** rpm
